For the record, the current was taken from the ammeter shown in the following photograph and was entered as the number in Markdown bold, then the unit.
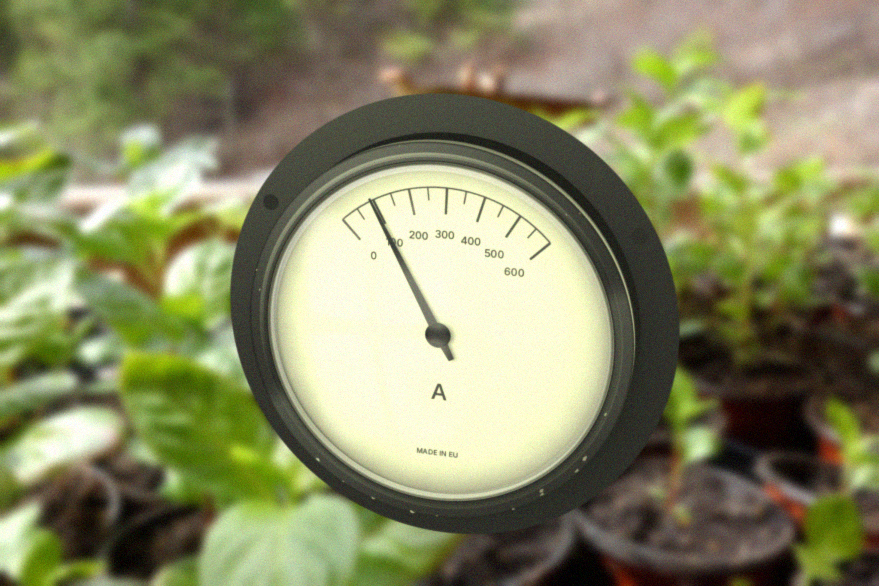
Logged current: **100** A
